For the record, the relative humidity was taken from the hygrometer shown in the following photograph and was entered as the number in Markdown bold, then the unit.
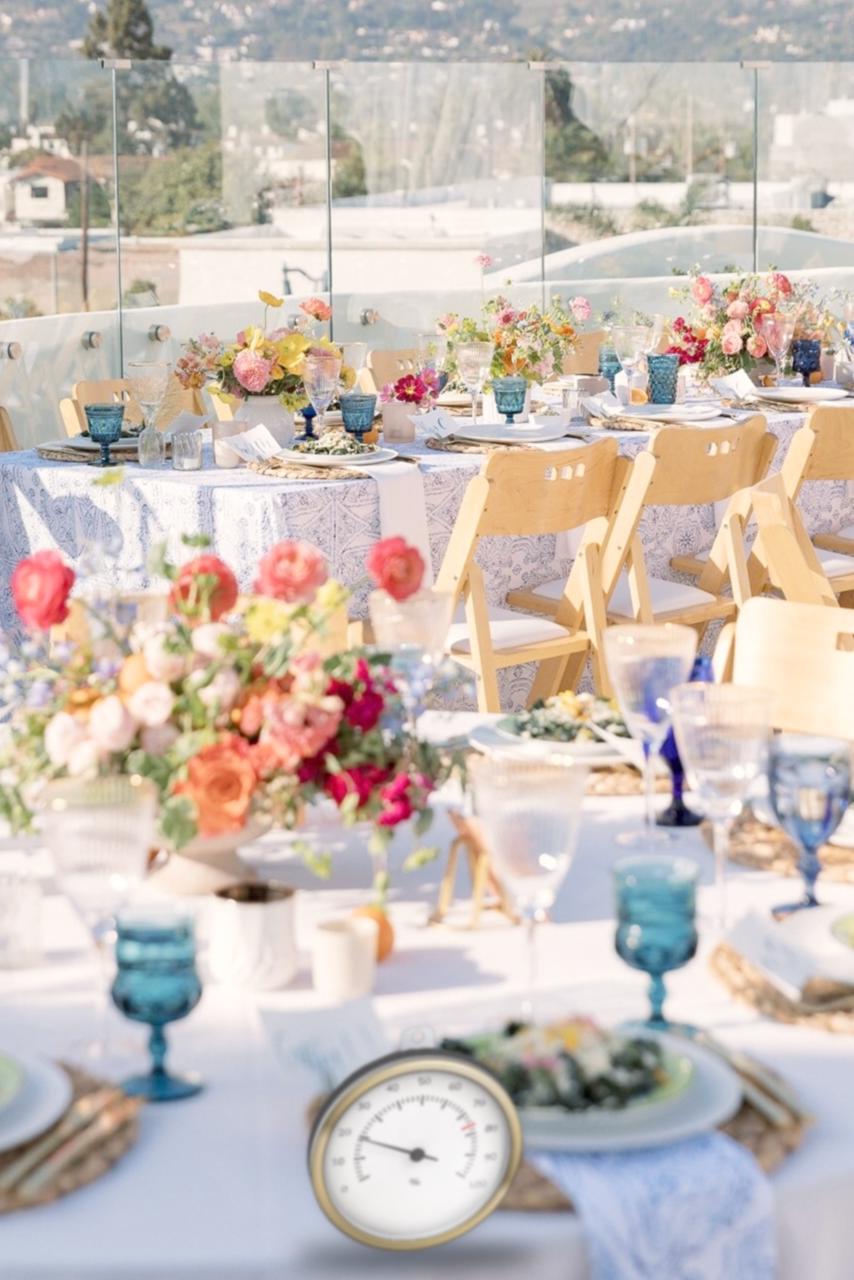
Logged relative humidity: **20** %
